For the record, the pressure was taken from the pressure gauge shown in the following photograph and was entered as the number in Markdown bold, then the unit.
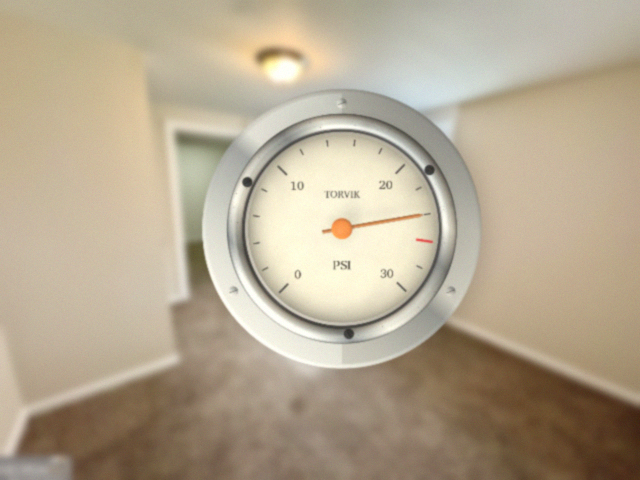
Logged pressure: **24** psi
